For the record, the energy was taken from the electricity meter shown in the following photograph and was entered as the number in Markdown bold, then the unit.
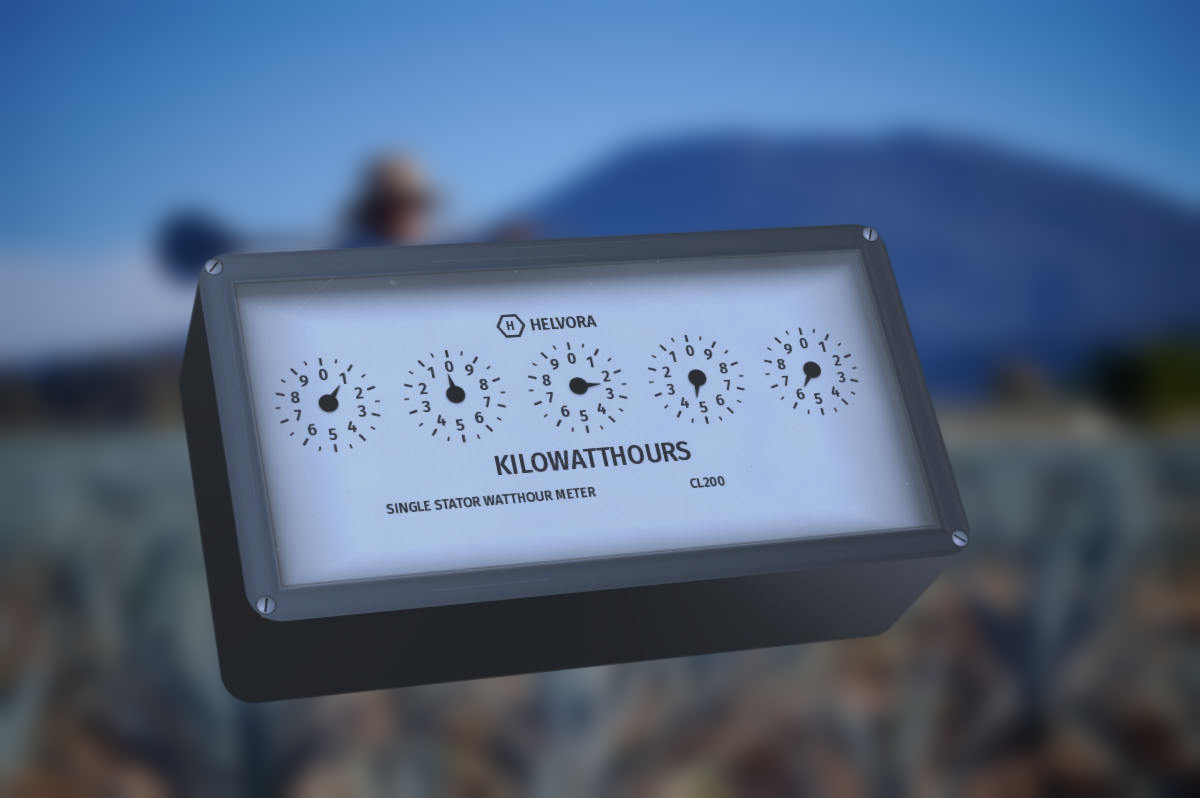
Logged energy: **10246** kWh
